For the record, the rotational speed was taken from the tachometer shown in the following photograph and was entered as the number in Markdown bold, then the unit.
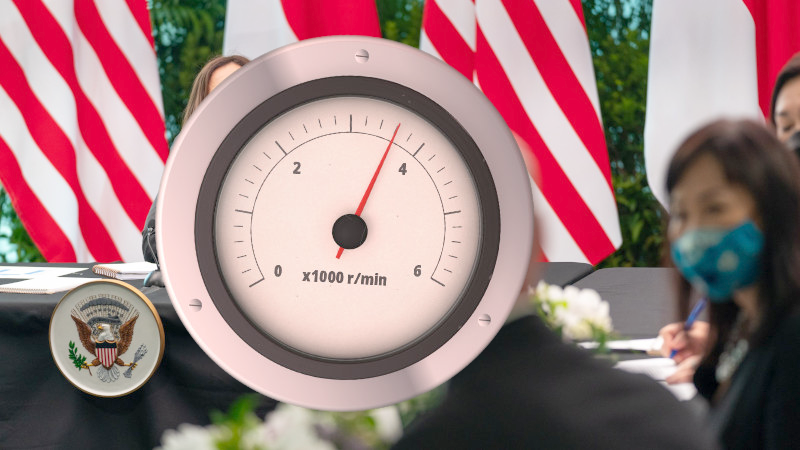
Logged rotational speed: **3600** rpm
